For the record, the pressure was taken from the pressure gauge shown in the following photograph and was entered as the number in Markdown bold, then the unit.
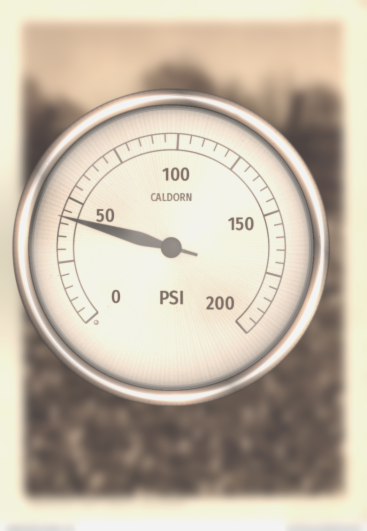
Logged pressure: **42.5** psi
